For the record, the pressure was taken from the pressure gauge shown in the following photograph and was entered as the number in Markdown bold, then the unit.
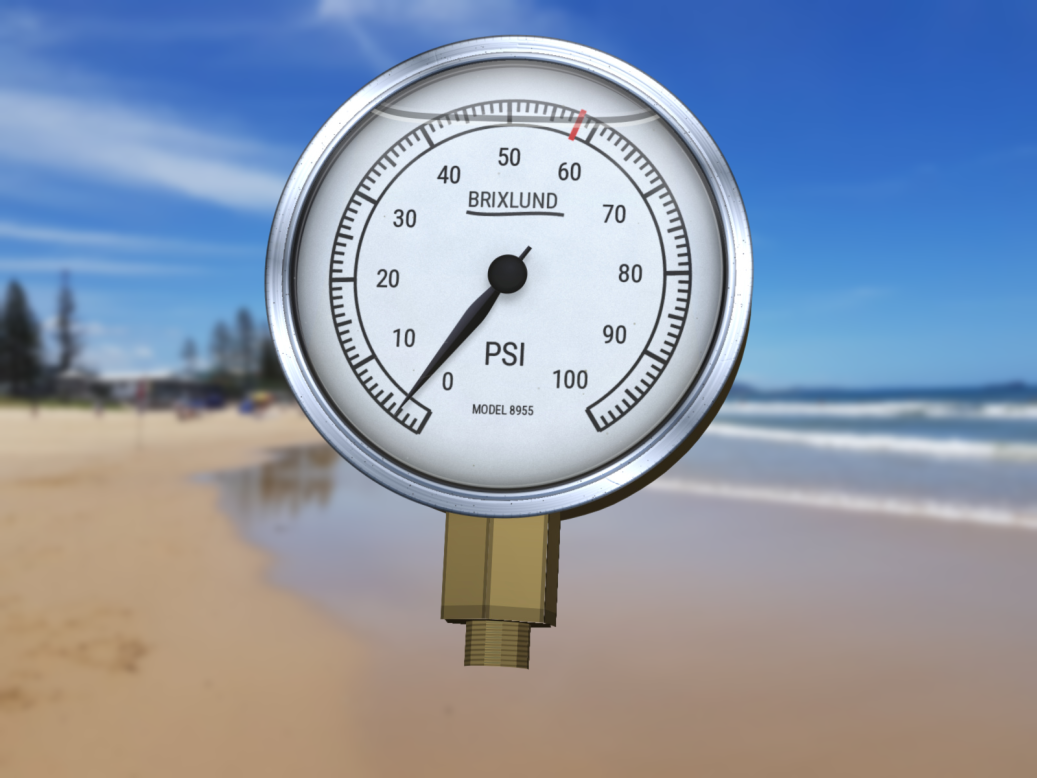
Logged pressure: **3** psi
